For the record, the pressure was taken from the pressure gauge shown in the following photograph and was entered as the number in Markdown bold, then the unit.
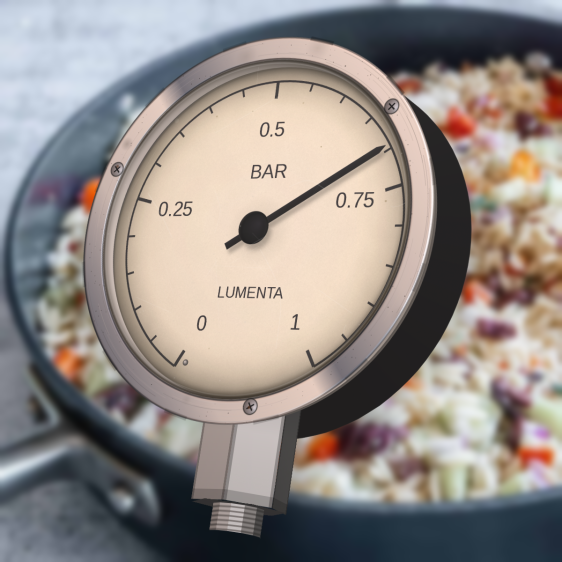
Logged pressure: **0.7** bar
